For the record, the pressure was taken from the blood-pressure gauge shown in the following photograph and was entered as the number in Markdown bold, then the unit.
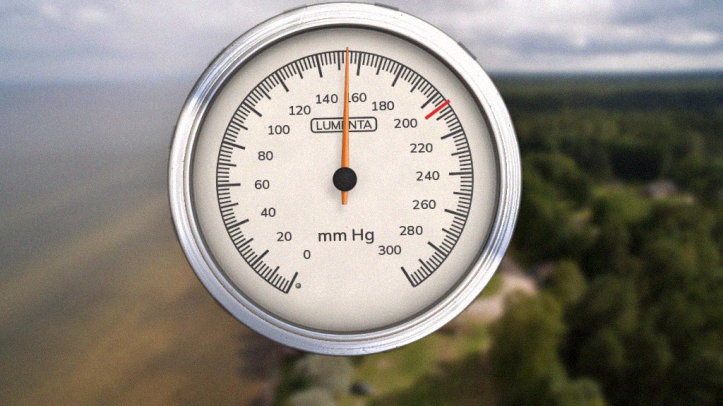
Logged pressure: **154** mmHg
